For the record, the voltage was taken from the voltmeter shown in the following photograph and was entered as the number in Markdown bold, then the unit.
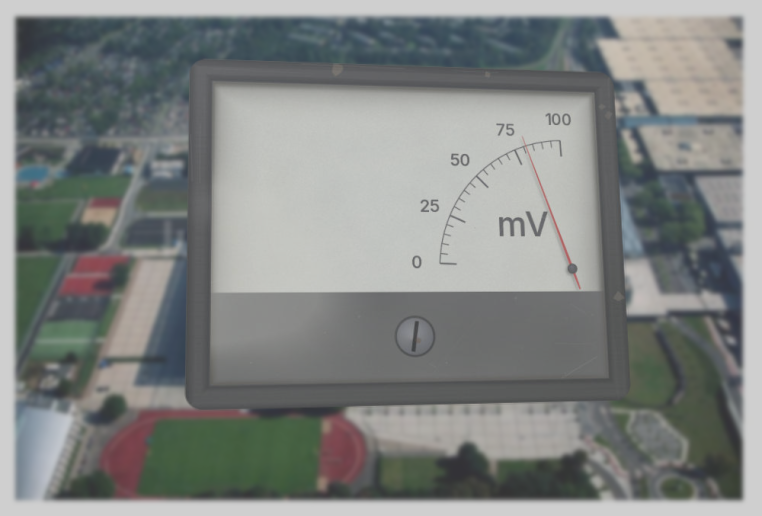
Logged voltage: **80** mV
